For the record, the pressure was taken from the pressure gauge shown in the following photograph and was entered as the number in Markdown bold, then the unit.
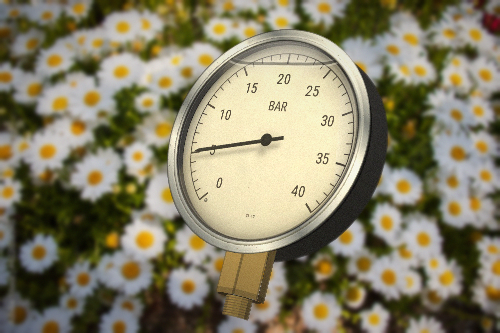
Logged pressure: **5** bar
